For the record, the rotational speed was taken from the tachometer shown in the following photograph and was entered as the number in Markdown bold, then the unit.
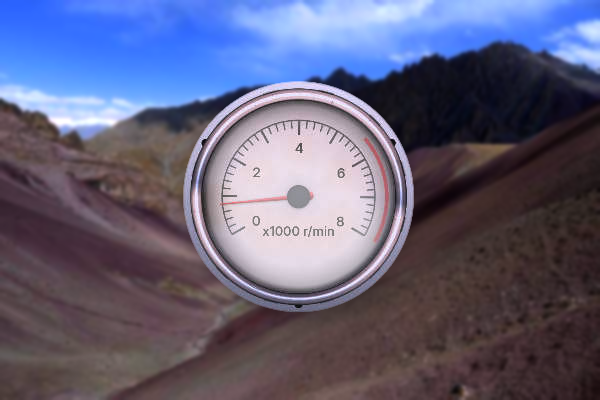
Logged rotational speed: **800** rpm
